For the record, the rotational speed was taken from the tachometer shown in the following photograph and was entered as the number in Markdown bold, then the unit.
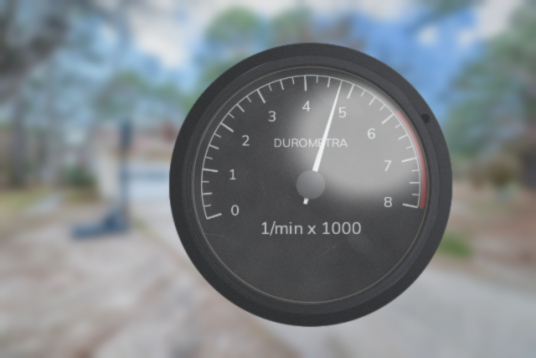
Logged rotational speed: **4750** rpm
